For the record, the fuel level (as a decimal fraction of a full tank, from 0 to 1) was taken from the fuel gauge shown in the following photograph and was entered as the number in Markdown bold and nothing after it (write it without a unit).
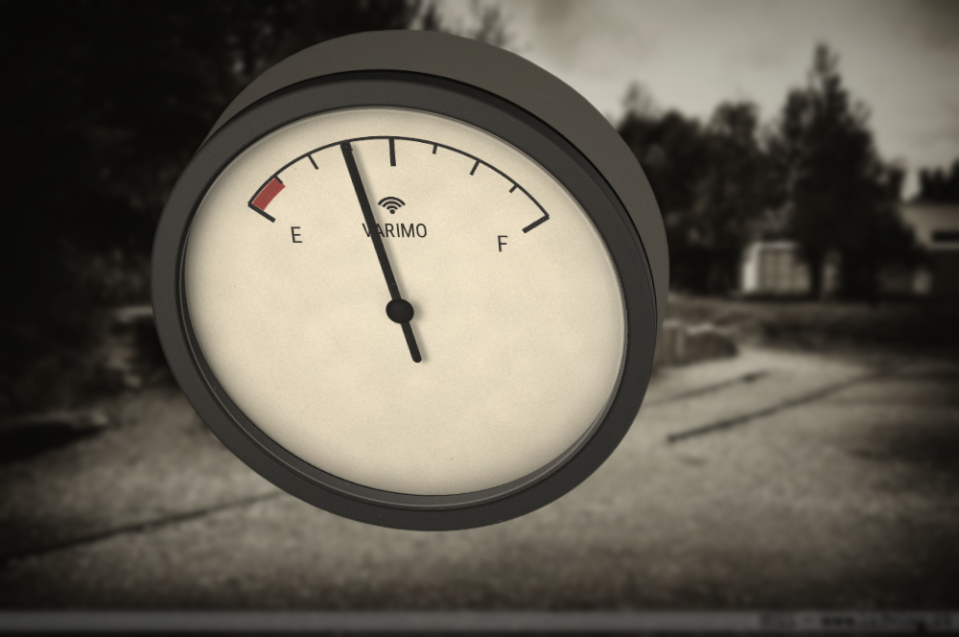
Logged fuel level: **0.375**
